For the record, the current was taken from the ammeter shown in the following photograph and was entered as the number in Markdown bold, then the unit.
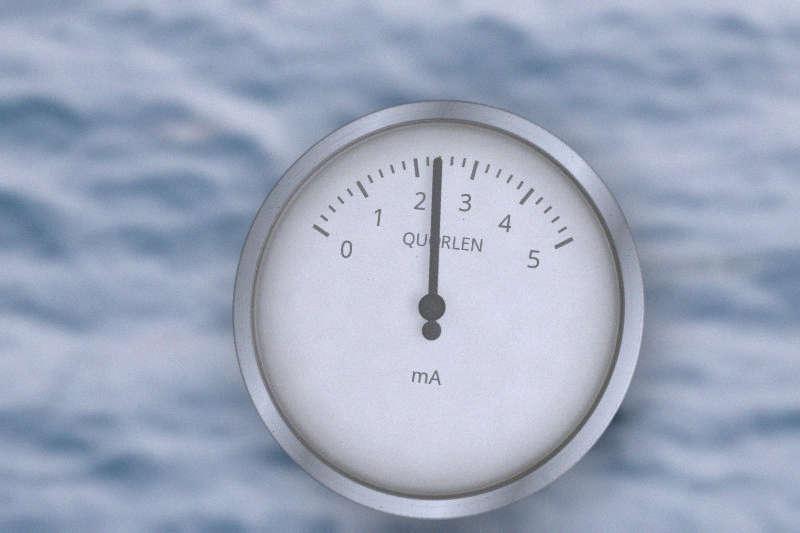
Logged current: **2.4** mA
